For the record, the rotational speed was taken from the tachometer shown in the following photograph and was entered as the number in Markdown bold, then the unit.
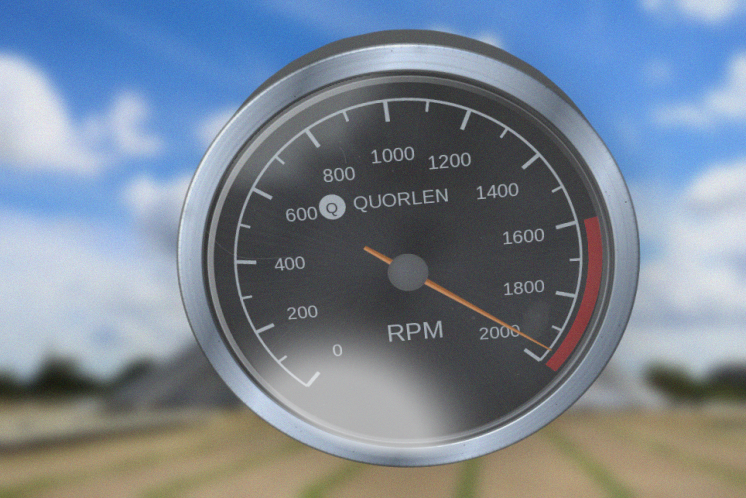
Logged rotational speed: **1950** rpm
